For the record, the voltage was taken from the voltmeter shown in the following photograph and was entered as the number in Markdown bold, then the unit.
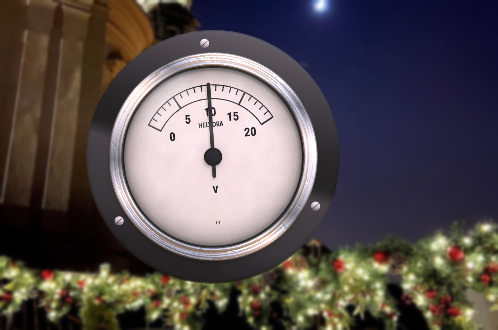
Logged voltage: **10** V
